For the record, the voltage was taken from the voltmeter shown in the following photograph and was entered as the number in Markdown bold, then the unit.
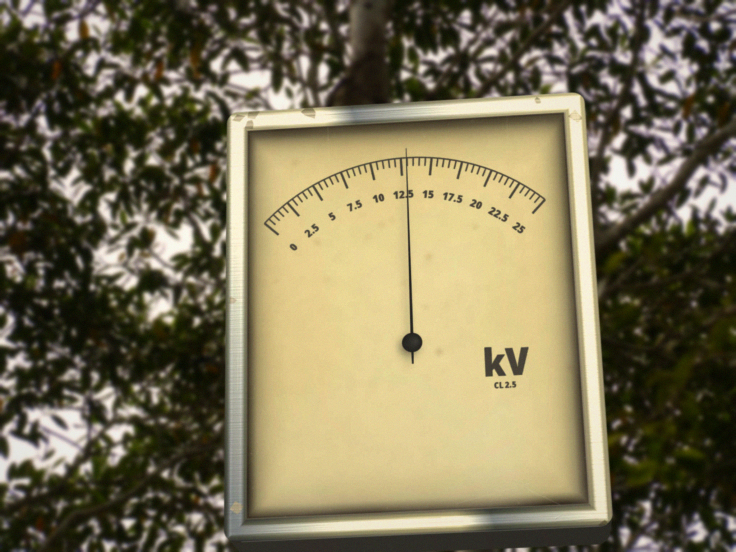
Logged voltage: **13** kV
